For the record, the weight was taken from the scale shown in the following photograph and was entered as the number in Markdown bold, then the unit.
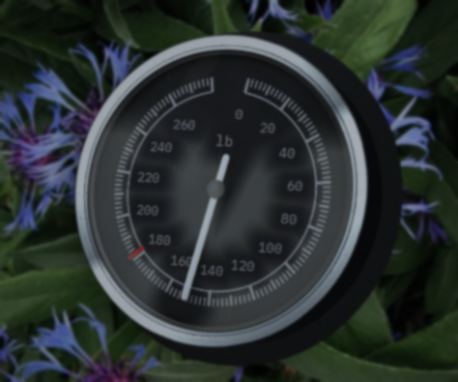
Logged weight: **150** lb
